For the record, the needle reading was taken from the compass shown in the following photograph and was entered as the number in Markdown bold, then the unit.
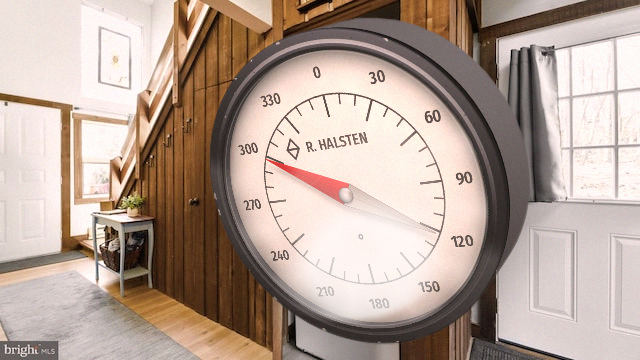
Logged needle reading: **300** °
